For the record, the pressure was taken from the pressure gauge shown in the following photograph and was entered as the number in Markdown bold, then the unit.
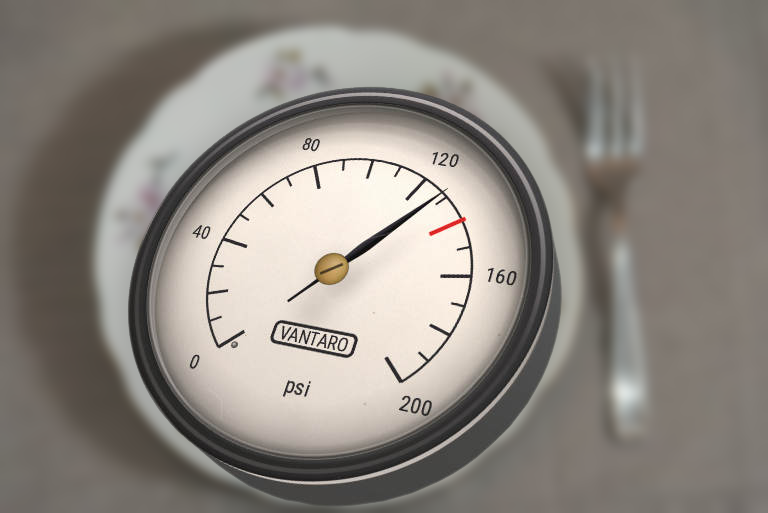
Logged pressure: **130** psi
